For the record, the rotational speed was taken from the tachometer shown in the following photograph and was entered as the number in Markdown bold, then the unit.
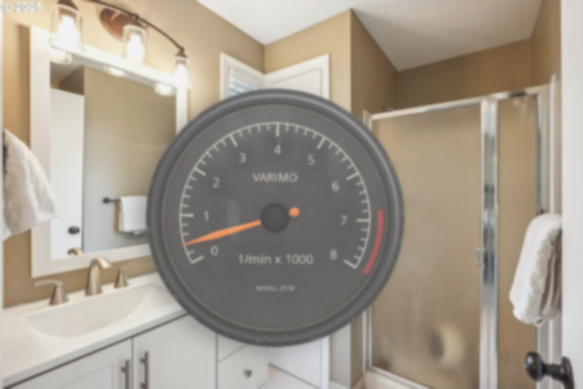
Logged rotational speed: **400** rpm
